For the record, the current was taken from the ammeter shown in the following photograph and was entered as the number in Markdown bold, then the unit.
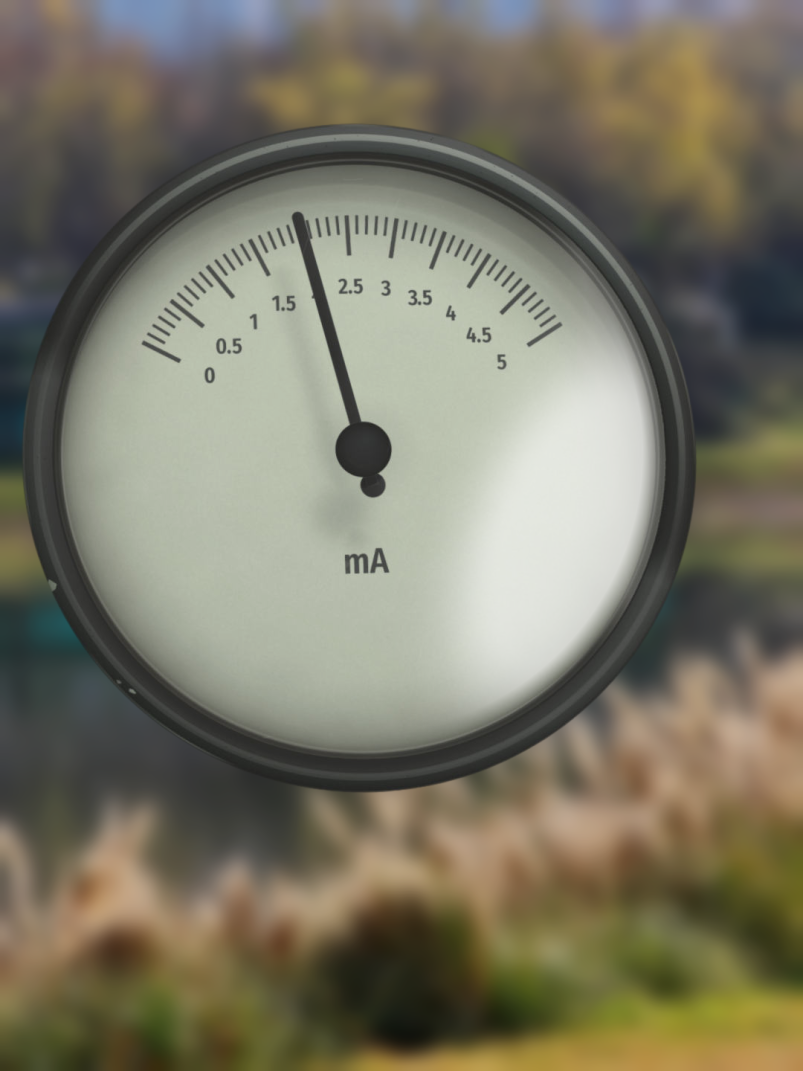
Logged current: **2** mA
